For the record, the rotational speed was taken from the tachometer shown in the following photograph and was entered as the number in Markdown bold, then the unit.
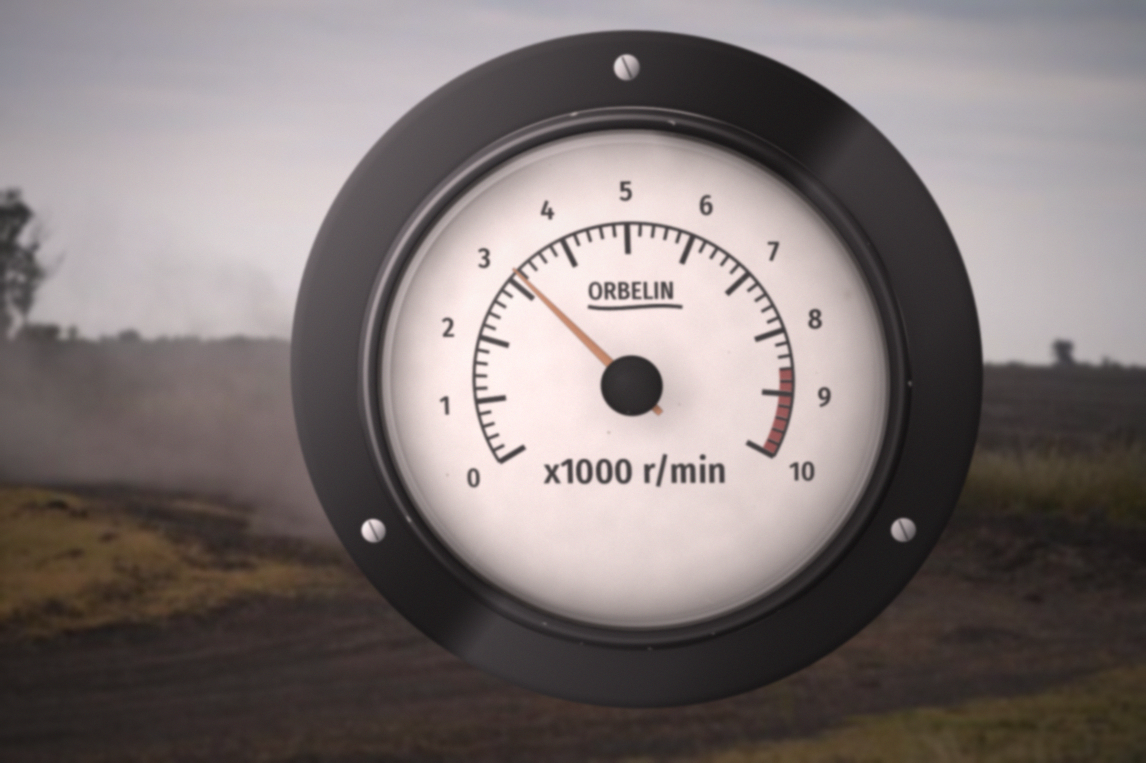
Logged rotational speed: **3200** rpm
